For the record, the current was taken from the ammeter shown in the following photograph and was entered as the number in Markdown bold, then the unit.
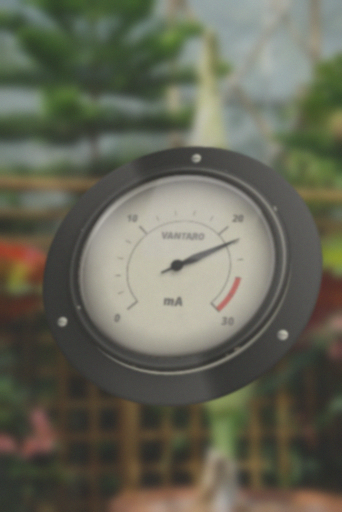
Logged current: **22** mA
